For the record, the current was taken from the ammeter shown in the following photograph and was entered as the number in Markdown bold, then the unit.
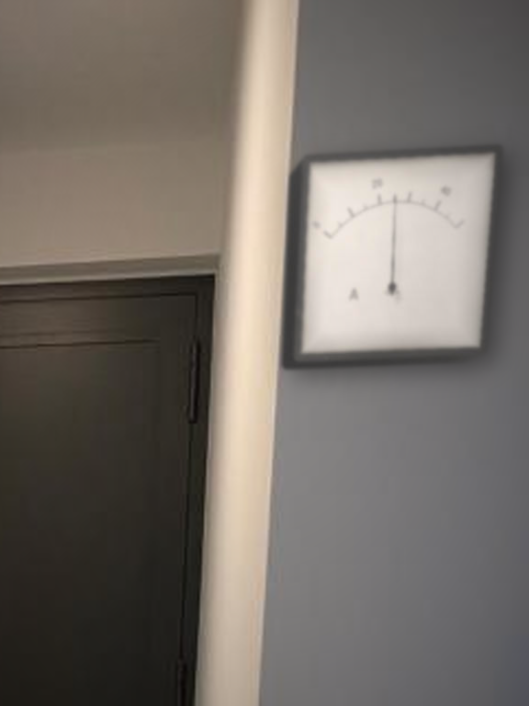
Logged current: **25** A
